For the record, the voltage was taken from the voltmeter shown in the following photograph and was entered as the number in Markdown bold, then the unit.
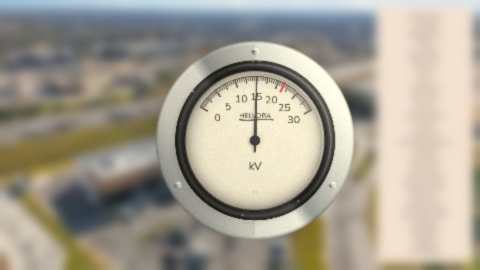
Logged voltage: **15** kV
